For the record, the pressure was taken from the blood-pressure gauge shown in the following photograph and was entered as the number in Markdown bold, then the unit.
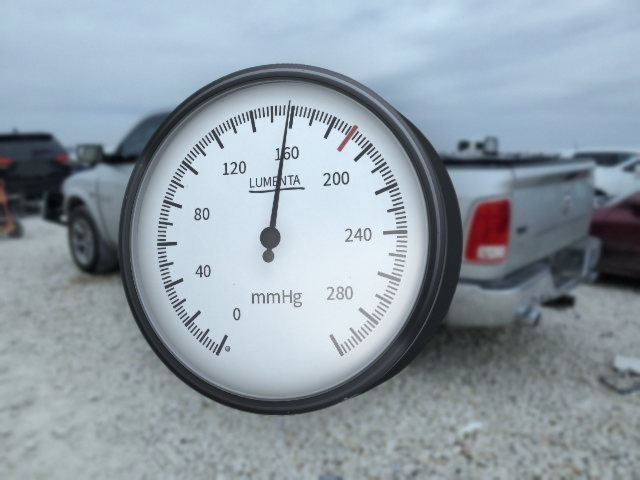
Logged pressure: **160** mmHg
